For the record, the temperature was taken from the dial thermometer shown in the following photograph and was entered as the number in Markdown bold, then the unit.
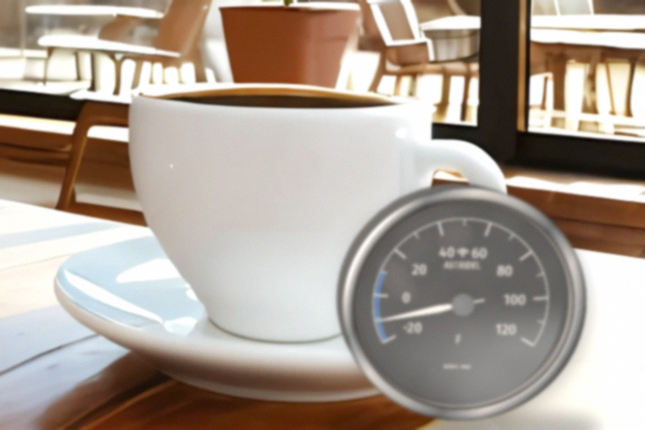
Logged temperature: **-10** °F
